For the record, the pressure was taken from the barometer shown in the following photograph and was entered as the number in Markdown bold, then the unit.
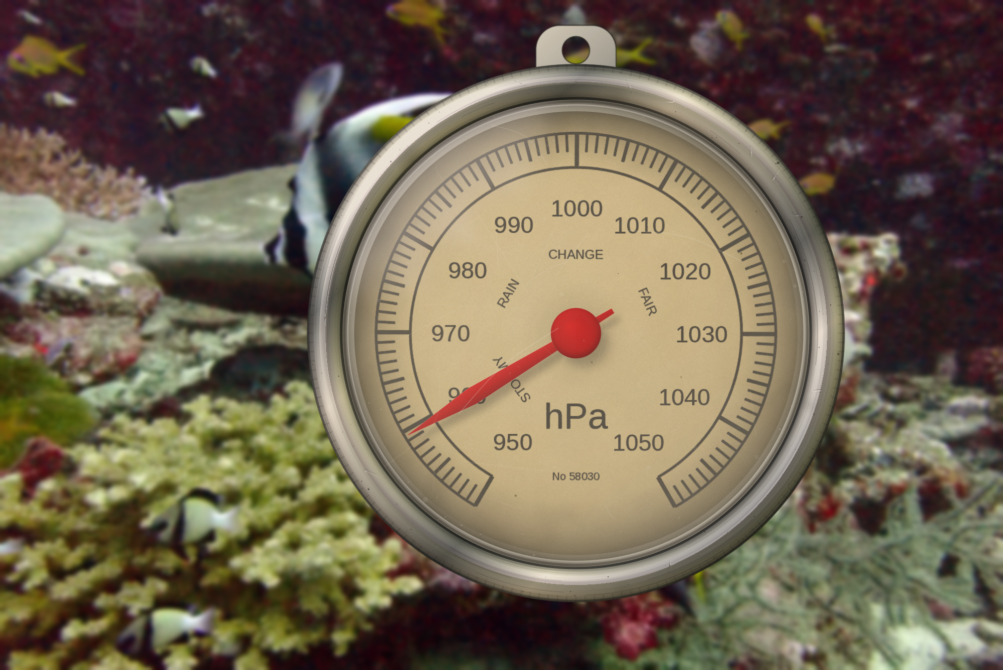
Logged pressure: **959.5** hPa
